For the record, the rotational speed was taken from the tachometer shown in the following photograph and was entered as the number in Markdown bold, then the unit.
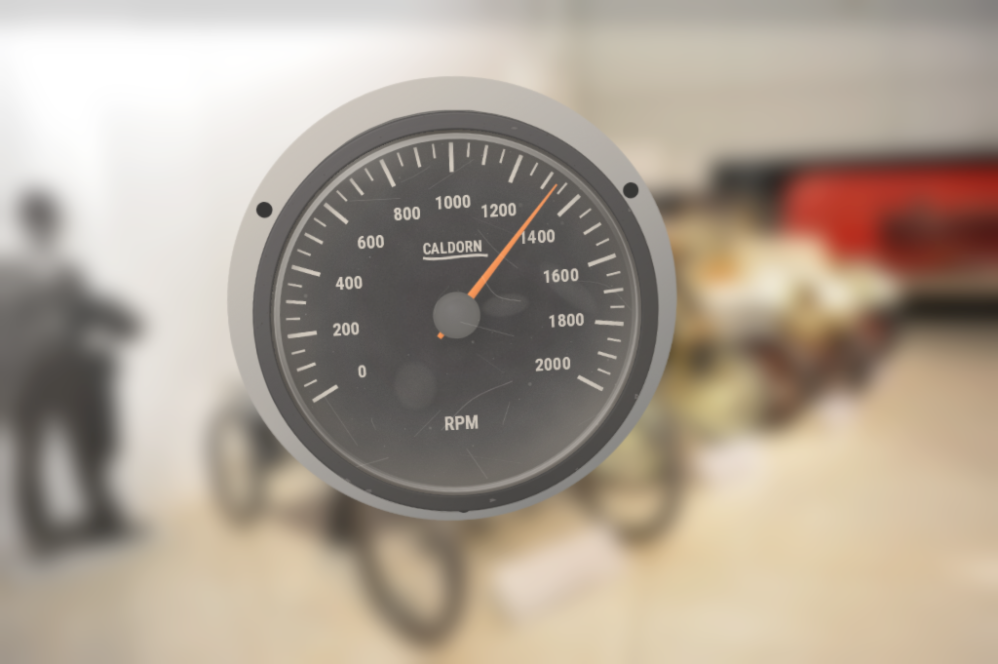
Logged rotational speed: **1325** rpm
